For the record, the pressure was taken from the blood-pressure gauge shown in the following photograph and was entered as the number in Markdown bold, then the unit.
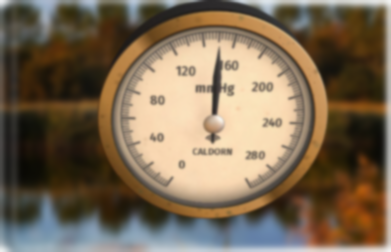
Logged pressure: **150** mmHg
